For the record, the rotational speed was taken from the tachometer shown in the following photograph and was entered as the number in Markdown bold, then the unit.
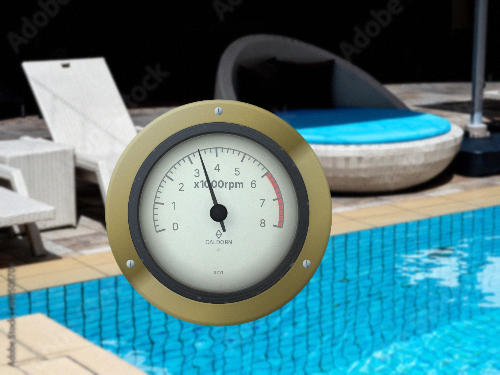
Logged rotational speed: **3400** rpm
